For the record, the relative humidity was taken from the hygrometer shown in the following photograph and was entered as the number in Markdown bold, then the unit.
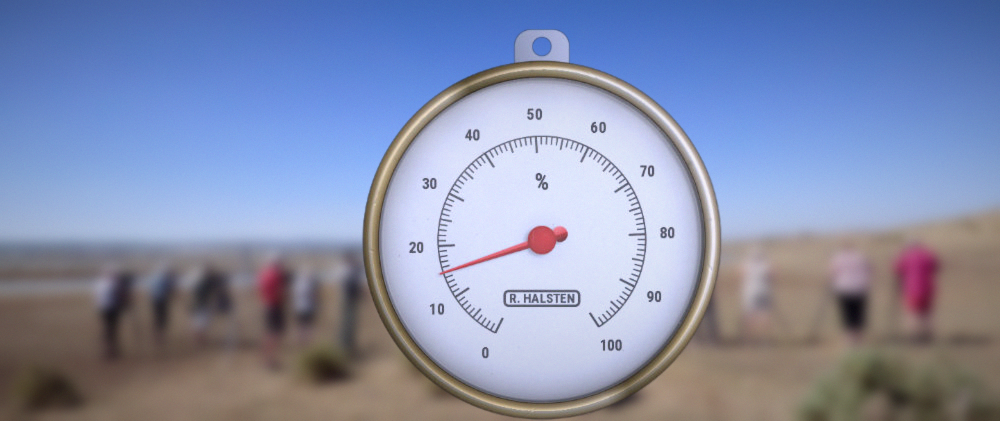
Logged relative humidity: **15** %
